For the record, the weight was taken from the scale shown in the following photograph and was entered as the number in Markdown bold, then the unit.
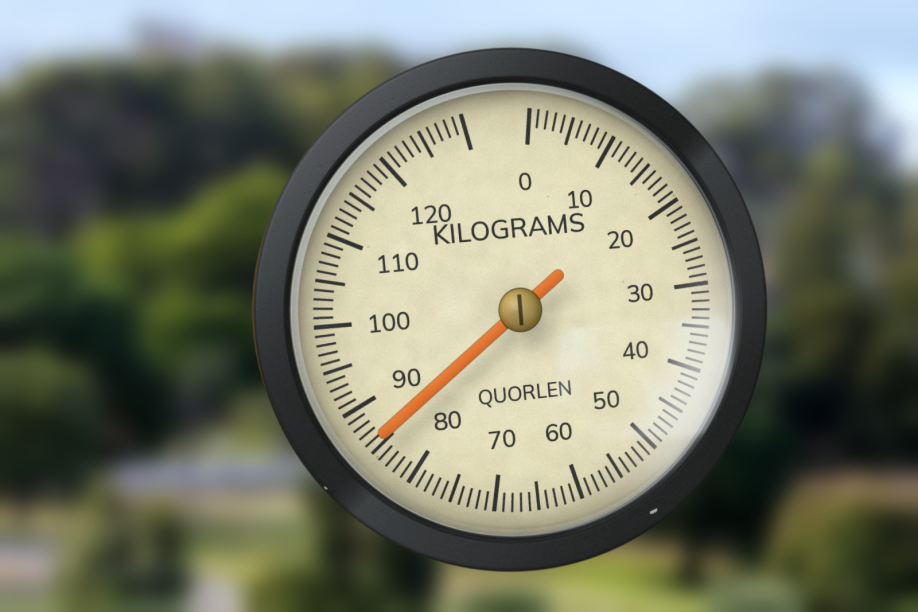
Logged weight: **86** kg
